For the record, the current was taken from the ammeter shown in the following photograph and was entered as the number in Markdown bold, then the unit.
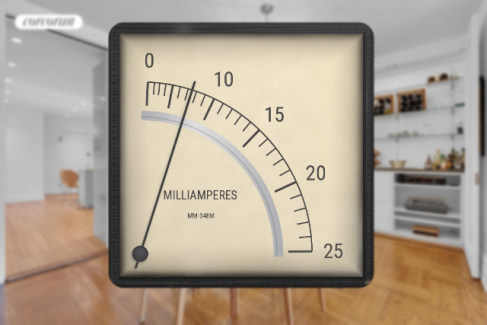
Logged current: **7.5** mA
